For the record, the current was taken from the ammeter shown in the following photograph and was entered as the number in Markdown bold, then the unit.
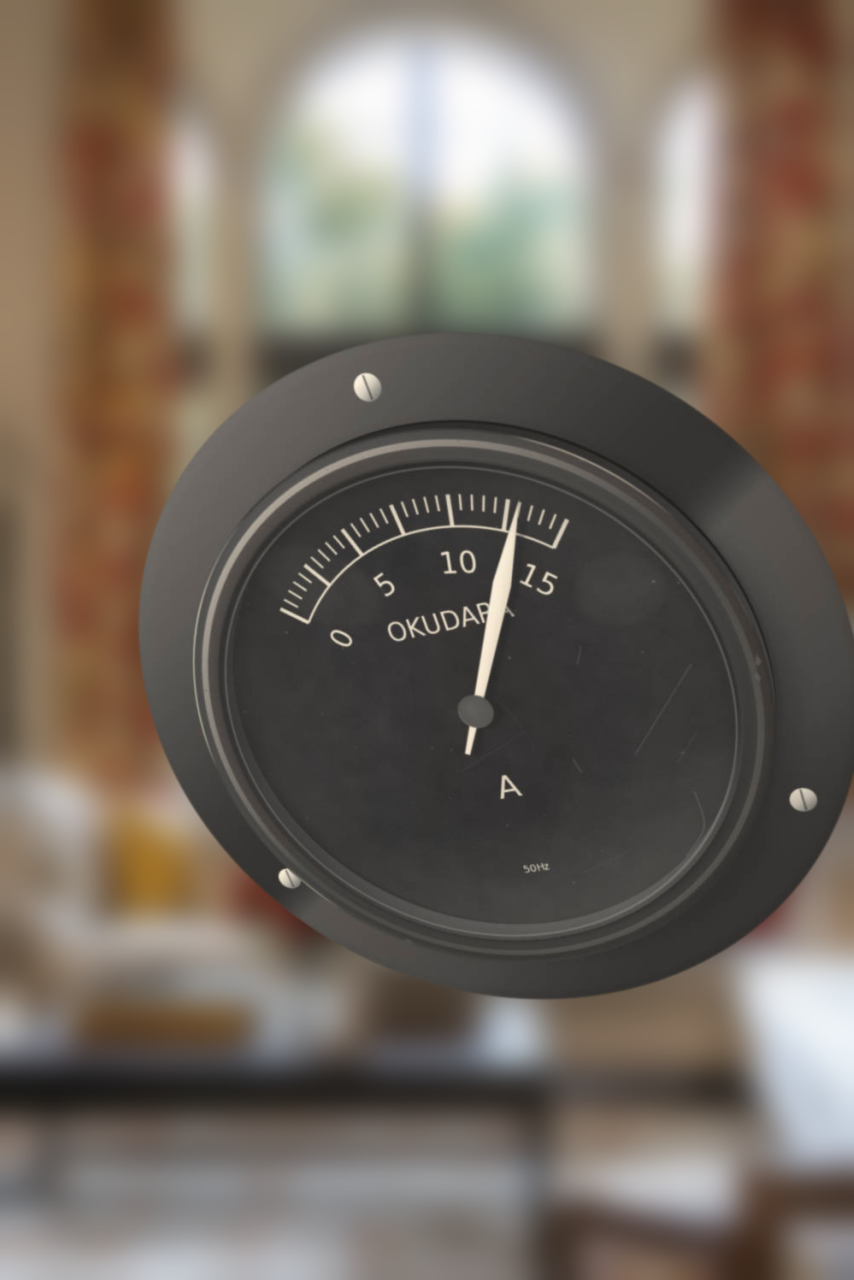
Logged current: **13** A
